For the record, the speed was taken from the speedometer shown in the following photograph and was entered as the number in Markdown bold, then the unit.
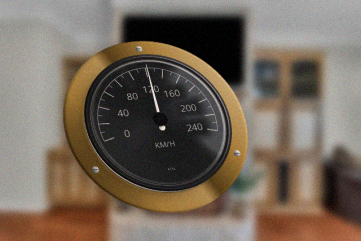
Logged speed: **120** km/h
